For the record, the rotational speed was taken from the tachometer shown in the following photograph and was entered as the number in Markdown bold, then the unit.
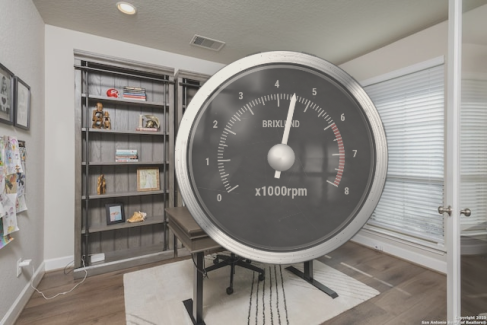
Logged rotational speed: **4500** rpm
